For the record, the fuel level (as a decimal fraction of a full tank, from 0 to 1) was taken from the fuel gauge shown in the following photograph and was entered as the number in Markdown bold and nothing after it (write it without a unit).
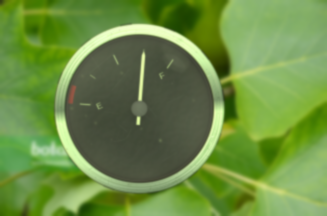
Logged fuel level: **0.75**
